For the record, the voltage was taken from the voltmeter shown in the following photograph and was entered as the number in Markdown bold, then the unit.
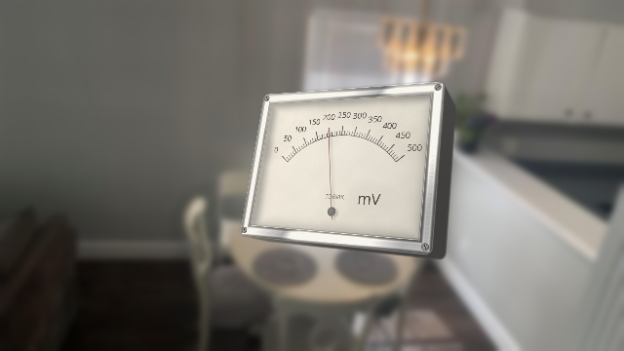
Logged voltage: **200** mV
